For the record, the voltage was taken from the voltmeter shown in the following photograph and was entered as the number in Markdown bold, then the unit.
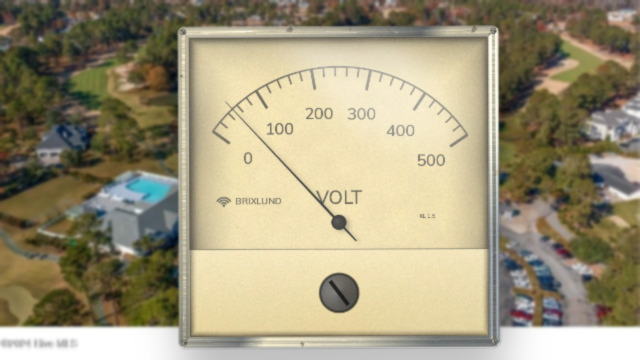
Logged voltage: **50** V
